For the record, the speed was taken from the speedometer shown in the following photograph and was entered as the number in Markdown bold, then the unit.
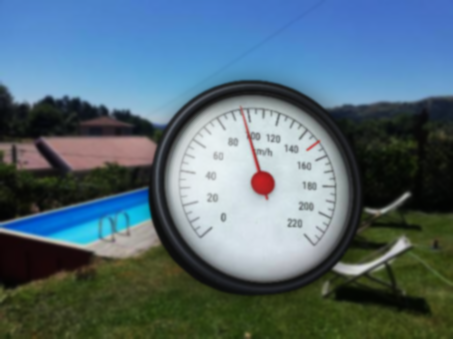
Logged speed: **95** km/h
